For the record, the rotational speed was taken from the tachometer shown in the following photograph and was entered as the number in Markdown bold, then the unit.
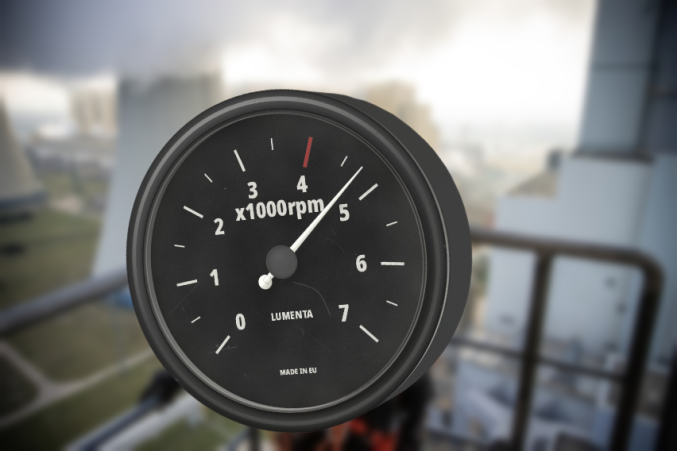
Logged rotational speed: **4750** rpm
